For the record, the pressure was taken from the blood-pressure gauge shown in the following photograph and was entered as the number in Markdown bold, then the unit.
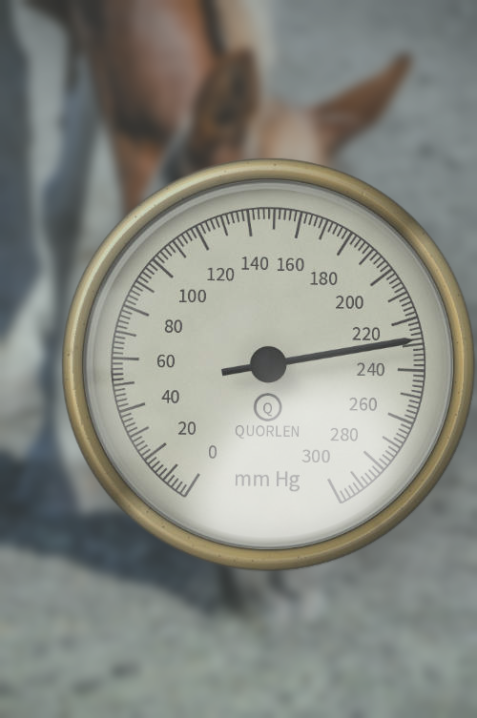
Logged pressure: **228** mmHg
